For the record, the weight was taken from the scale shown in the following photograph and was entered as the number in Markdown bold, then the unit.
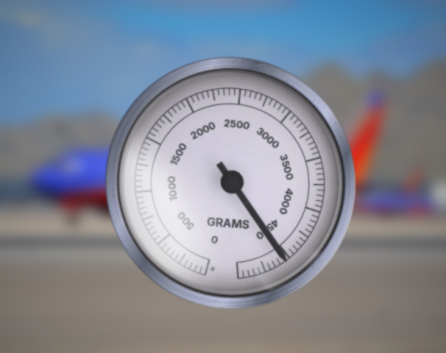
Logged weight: **4550** g
